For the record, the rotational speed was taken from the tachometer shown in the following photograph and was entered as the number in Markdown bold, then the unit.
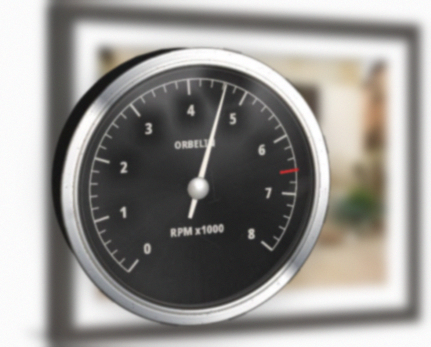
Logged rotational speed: **4600** rpm
